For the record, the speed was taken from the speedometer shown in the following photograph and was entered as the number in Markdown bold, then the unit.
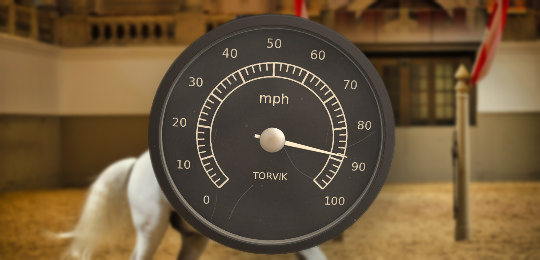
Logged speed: **88** mph
